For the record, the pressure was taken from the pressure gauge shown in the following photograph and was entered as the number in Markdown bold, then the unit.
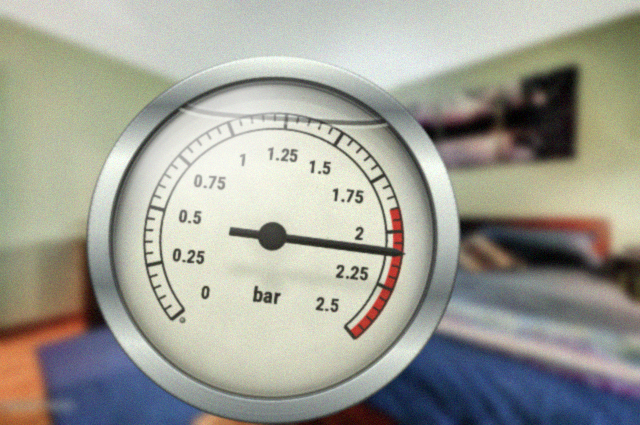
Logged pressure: **2.1** bar
